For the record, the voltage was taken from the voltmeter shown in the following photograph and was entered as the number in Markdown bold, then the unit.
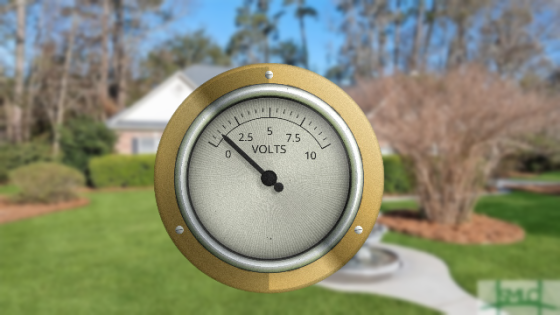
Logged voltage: **1** V
